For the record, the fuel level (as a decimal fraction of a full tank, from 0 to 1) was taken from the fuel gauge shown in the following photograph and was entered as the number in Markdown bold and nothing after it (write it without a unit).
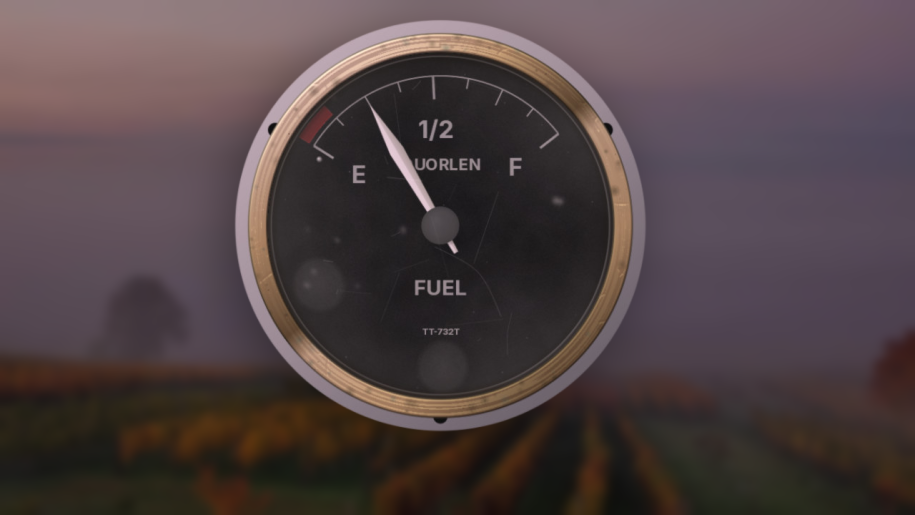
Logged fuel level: **0.25**
